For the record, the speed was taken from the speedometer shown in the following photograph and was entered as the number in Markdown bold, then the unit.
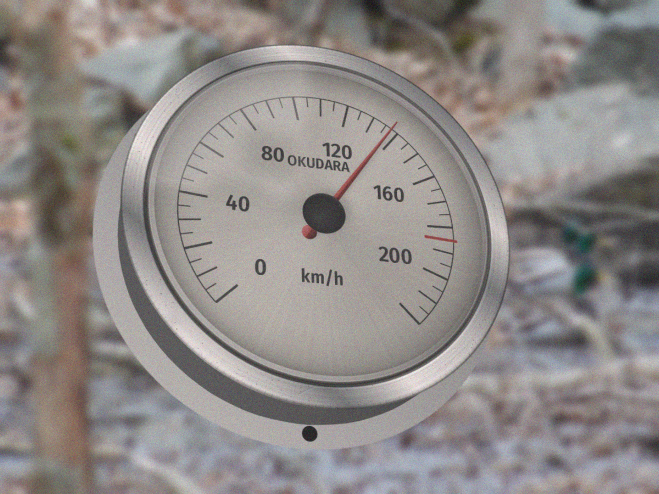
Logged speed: **137.5** km/h
